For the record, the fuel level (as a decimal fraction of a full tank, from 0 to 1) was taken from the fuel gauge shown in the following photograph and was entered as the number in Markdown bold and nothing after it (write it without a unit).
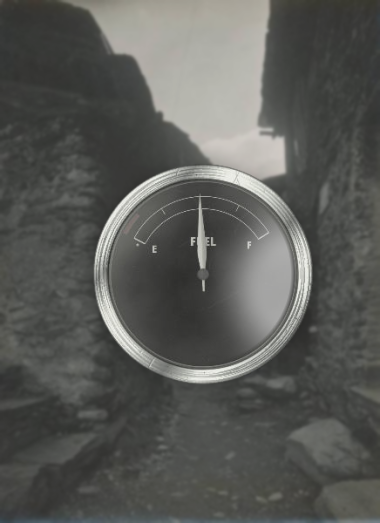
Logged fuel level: **0.5**
